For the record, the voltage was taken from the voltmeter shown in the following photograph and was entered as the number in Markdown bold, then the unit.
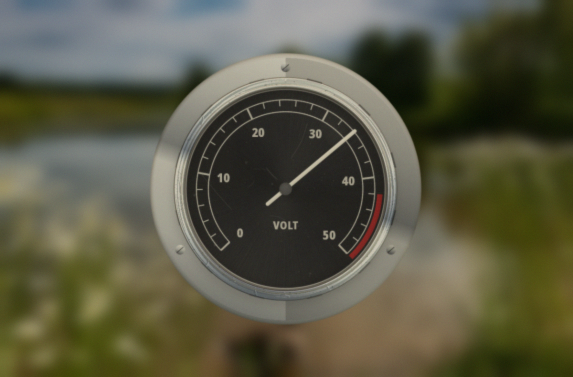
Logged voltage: **34** V
